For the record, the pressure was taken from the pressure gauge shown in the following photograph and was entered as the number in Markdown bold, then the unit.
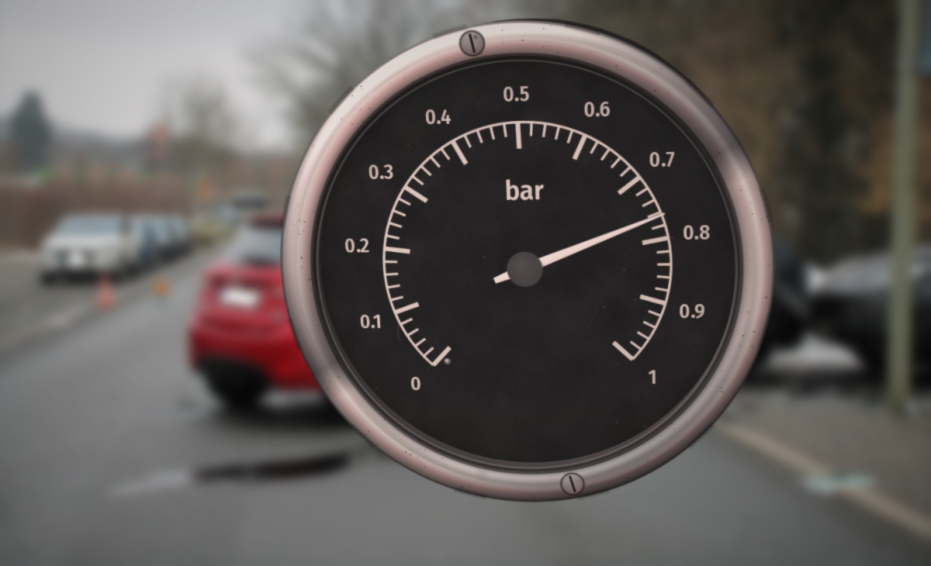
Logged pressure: **0.76** bar
